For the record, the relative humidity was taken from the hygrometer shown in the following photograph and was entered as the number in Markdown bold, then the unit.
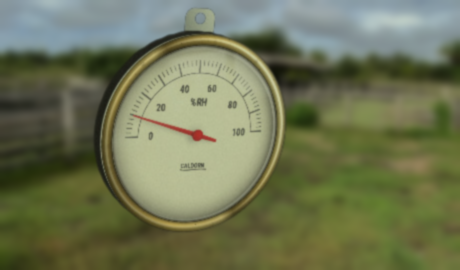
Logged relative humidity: **10** %
